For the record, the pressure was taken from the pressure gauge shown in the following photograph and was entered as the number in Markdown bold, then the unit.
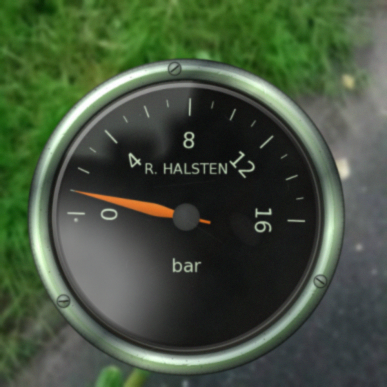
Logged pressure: **1** bar
